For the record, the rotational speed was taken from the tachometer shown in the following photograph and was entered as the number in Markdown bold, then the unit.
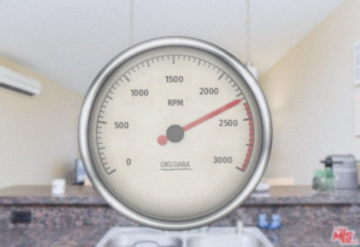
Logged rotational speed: **2300** rpm
